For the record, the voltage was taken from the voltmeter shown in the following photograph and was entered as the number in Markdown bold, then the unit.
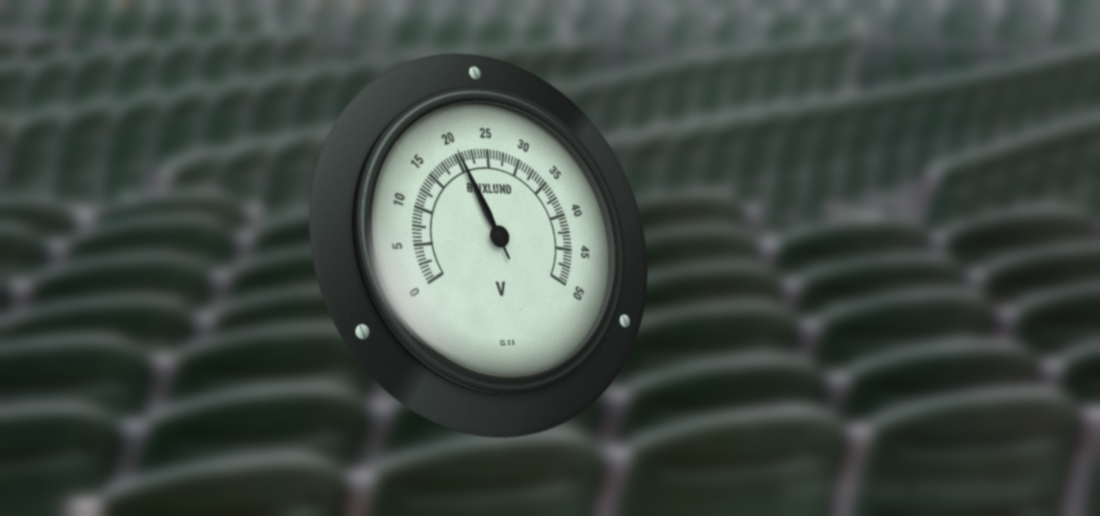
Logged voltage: **20** V
